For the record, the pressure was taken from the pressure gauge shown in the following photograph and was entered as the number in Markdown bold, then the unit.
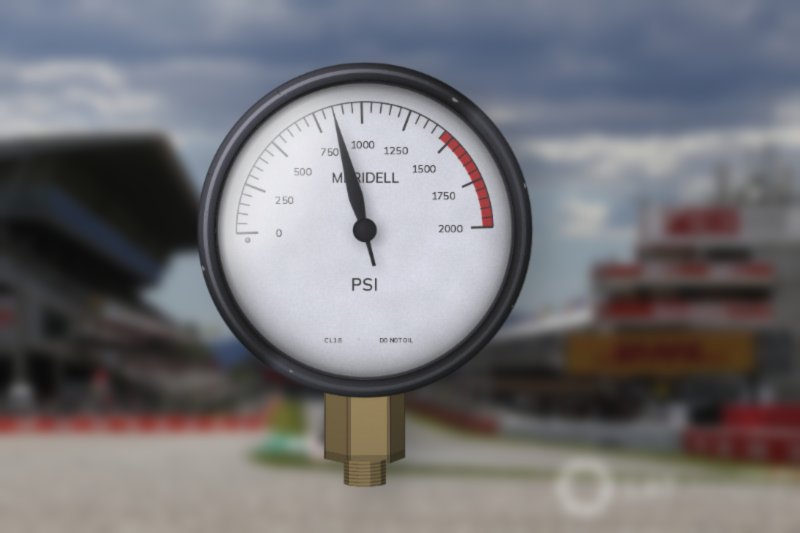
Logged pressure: **850** psi
